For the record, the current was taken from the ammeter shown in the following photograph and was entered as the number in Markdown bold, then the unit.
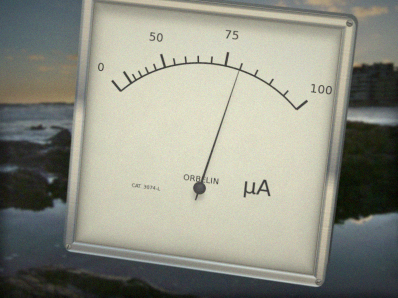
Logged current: **80** µA
